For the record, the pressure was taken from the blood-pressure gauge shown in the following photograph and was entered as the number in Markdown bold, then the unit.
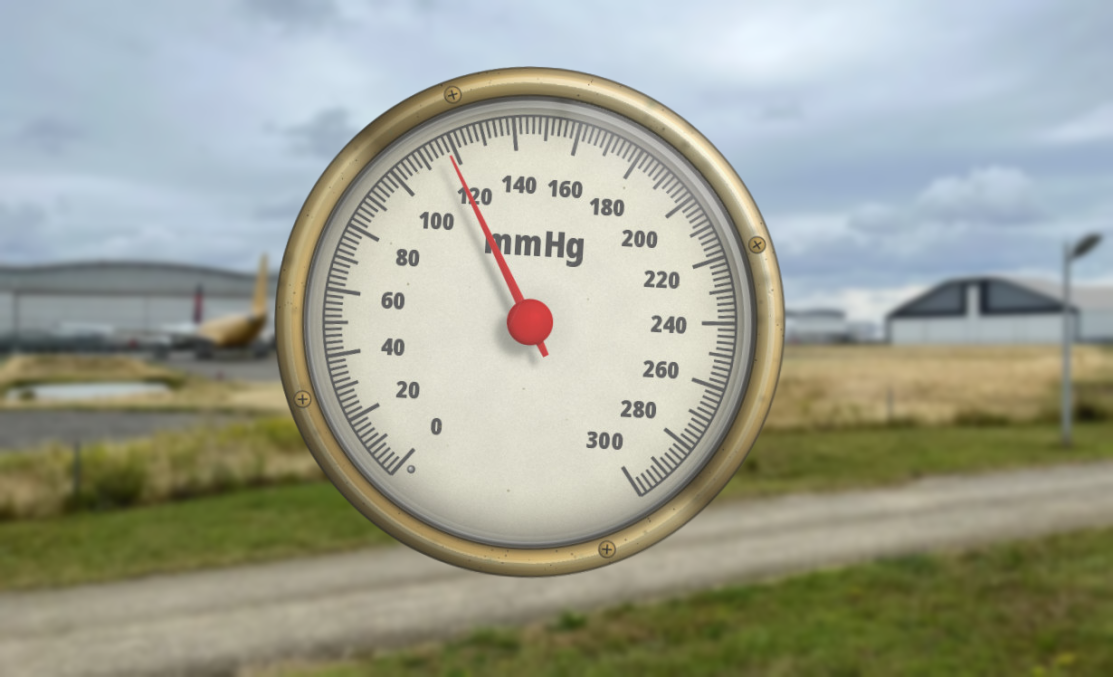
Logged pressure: **118** mmHg
